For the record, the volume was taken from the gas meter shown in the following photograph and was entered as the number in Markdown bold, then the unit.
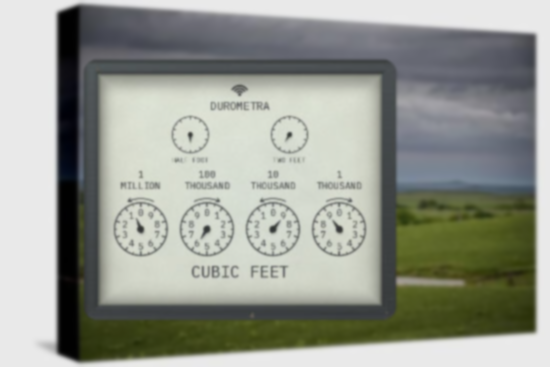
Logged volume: **58900** ft³
